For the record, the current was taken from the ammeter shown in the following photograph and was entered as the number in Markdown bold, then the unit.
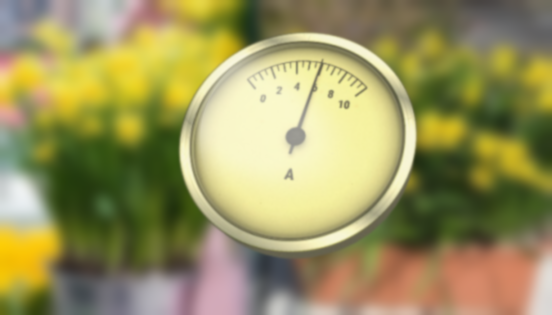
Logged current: **6** A
